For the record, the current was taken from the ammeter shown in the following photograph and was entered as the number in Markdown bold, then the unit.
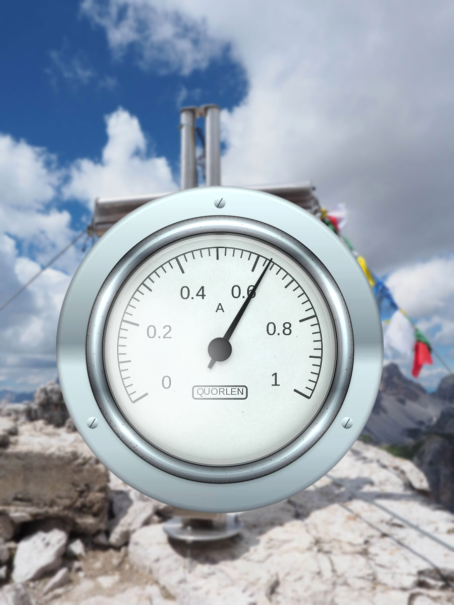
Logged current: **0.63** A
